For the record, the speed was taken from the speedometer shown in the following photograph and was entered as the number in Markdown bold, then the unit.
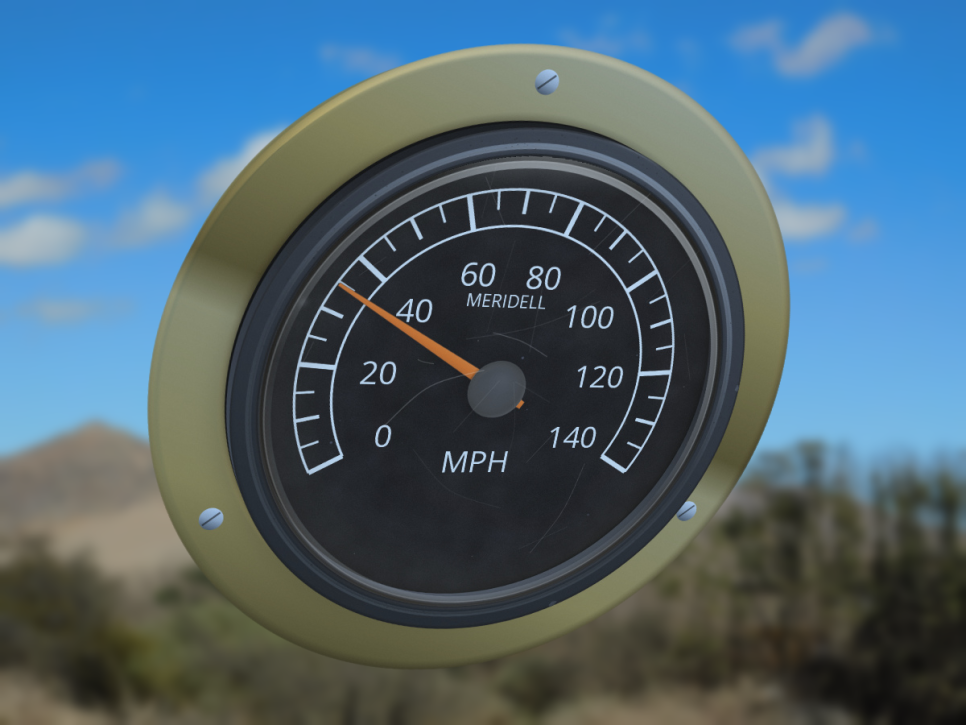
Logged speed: **35** mph
